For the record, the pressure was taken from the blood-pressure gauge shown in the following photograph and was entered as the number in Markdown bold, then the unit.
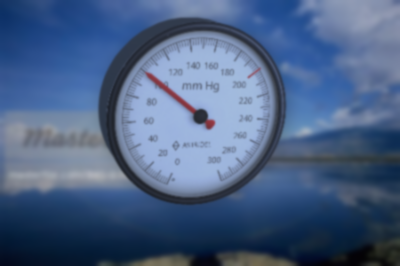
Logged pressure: **100** mmHg
